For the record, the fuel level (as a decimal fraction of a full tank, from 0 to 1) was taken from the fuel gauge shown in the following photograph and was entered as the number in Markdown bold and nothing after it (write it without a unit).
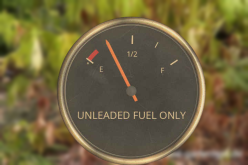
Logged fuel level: **0.25**
